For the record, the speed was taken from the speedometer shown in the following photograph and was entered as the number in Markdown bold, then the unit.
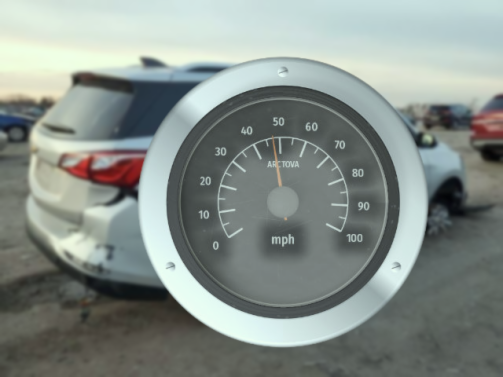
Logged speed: **47.5** mph
